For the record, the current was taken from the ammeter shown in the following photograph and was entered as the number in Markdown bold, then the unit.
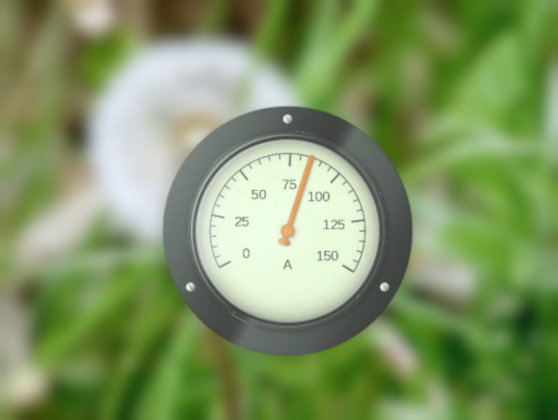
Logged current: **85** A
